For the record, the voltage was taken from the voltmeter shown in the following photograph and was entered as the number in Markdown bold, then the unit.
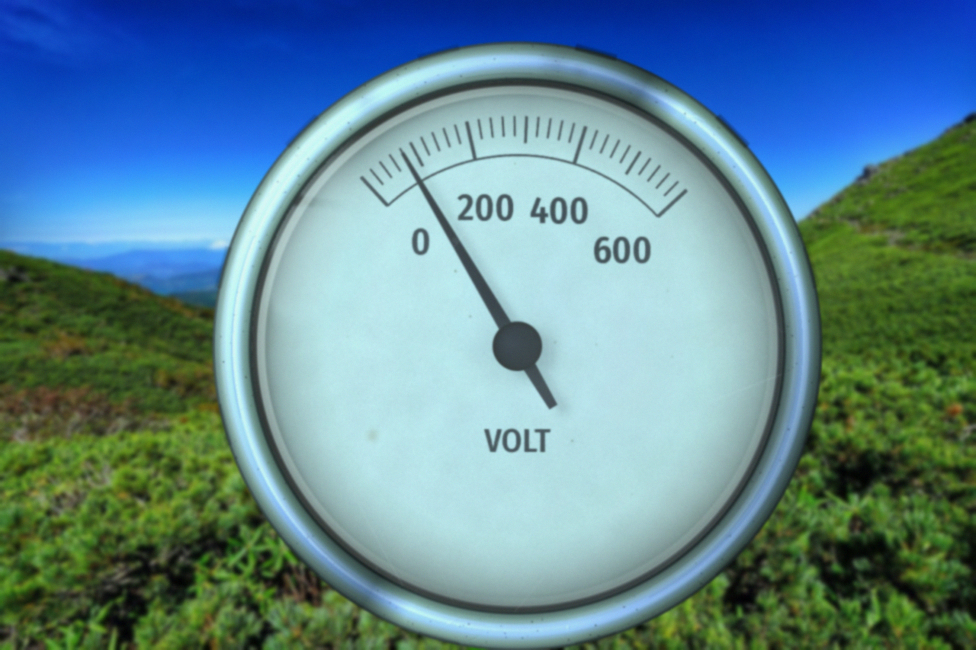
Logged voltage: **80** V
